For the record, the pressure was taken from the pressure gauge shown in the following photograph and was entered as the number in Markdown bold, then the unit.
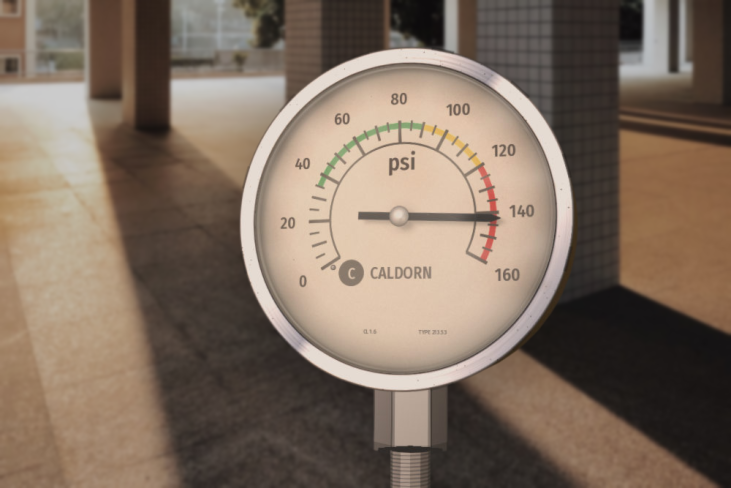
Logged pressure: **142.5** psi
